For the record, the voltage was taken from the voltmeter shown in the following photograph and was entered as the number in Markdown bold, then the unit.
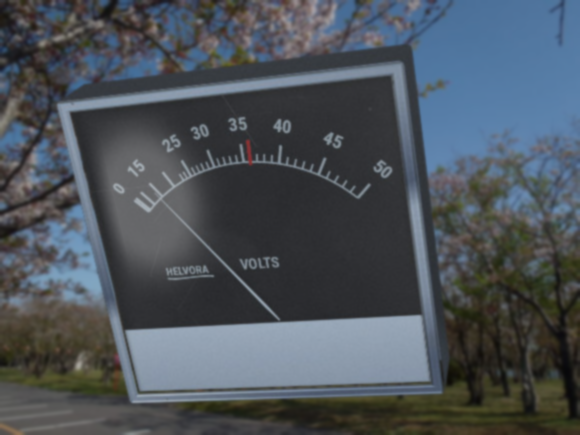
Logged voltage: **15** V
